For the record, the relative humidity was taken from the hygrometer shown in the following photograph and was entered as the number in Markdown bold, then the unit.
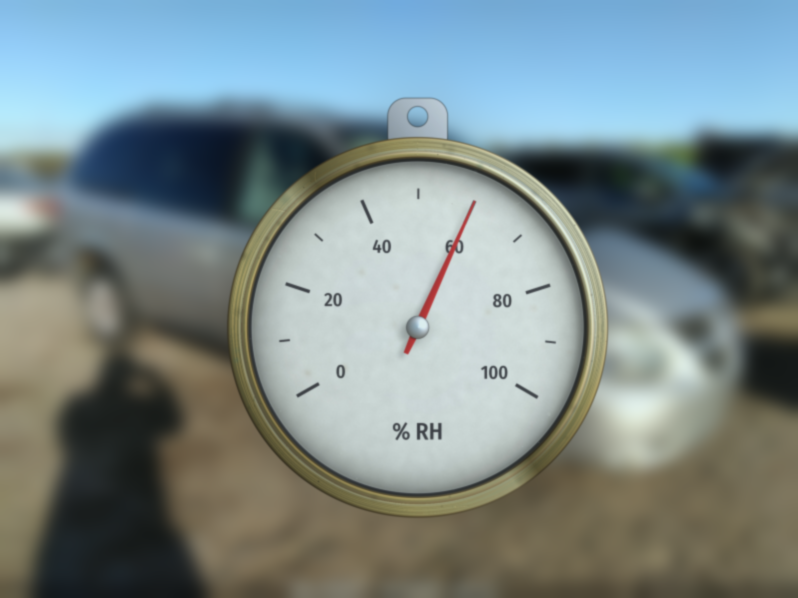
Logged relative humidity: **60** %
